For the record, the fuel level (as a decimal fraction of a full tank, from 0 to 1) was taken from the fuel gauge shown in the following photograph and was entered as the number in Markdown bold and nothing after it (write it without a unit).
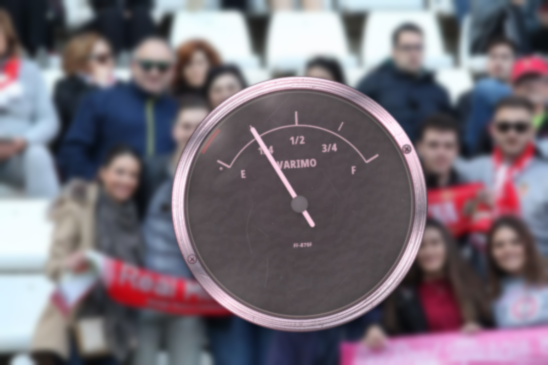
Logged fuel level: **0.25**
